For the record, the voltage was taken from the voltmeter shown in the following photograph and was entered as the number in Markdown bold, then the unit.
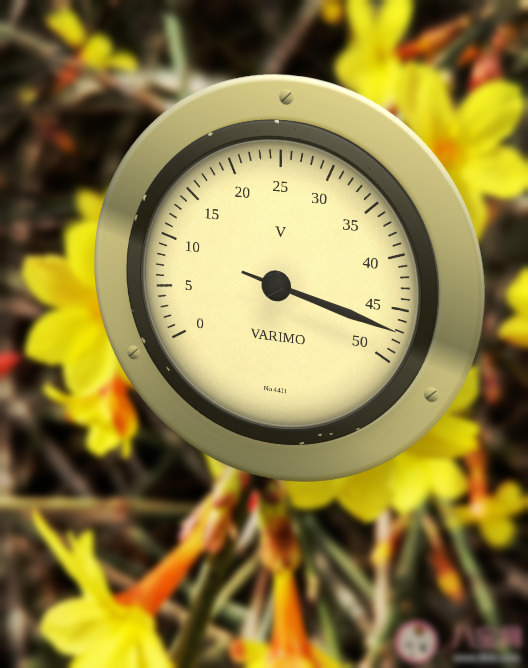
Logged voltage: **47** V
